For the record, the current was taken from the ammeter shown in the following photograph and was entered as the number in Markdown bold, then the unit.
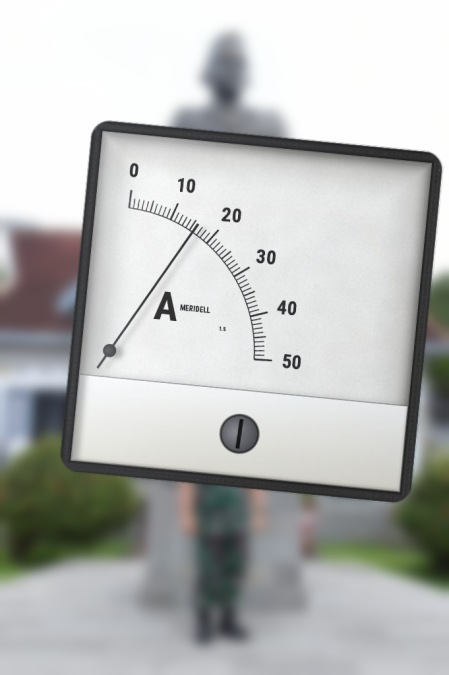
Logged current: **16** A
